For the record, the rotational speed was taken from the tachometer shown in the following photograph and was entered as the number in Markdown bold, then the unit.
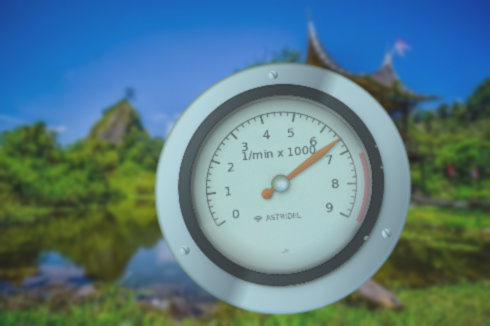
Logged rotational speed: **6600** rpm
